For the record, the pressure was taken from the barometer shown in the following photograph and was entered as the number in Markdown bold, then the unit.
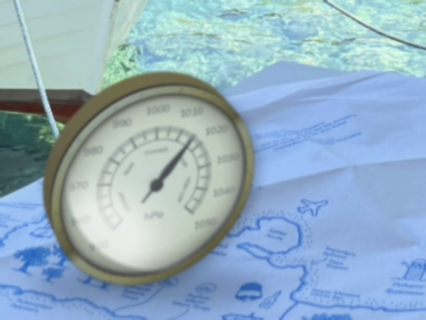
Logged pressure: **1015** hPa
